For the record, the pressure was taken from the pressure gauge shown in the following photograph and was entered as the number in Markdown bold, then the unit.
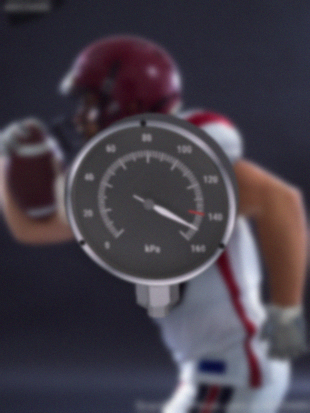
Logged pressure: **150** kPa
